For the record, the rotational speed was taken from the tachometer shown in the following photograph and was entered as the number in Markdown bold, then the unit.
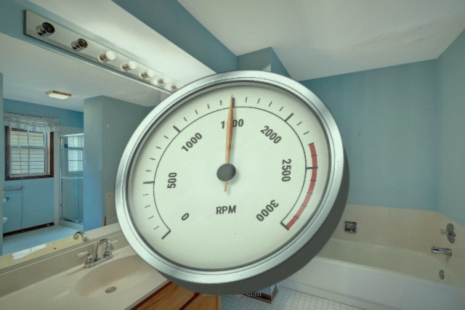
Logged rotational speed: **1500** rpm
